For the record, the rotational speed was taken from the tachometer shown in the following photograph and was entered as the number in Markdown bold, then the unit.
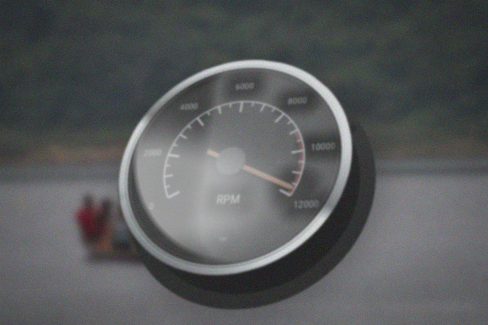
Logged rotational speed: **11750** rpm
